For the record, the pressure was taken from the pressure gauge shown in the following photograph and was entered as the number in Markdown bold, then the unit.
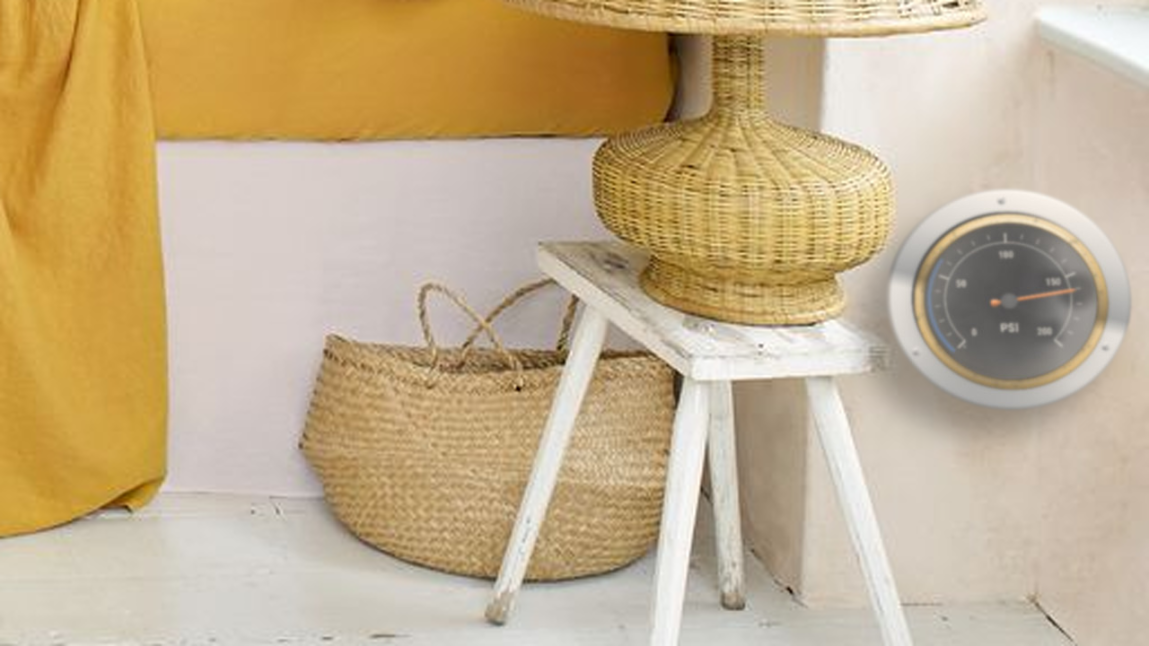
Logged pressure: **160** psi
